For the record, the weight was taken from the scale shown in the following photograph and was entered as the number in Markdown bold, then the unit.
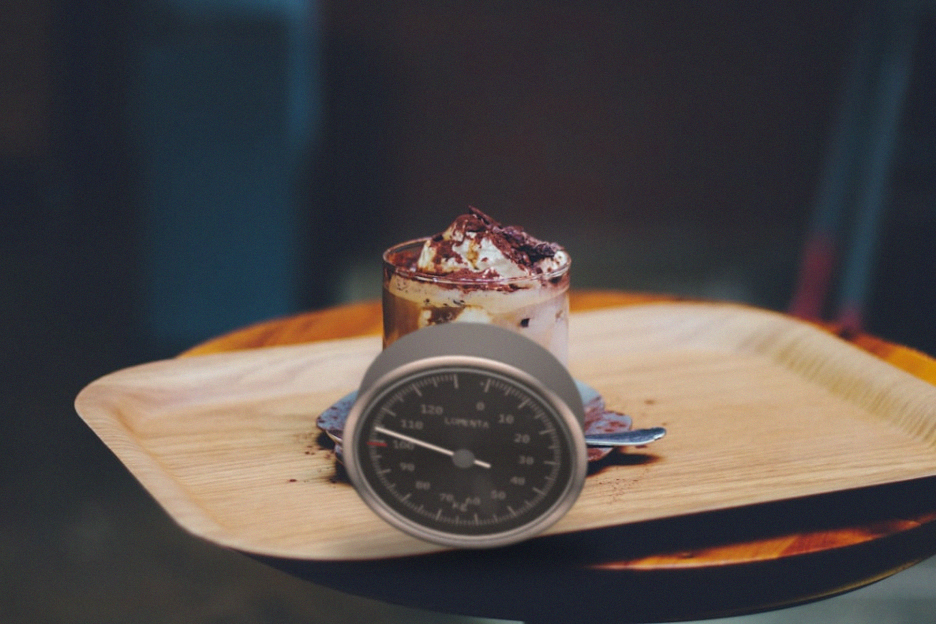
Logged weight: **105** kg
